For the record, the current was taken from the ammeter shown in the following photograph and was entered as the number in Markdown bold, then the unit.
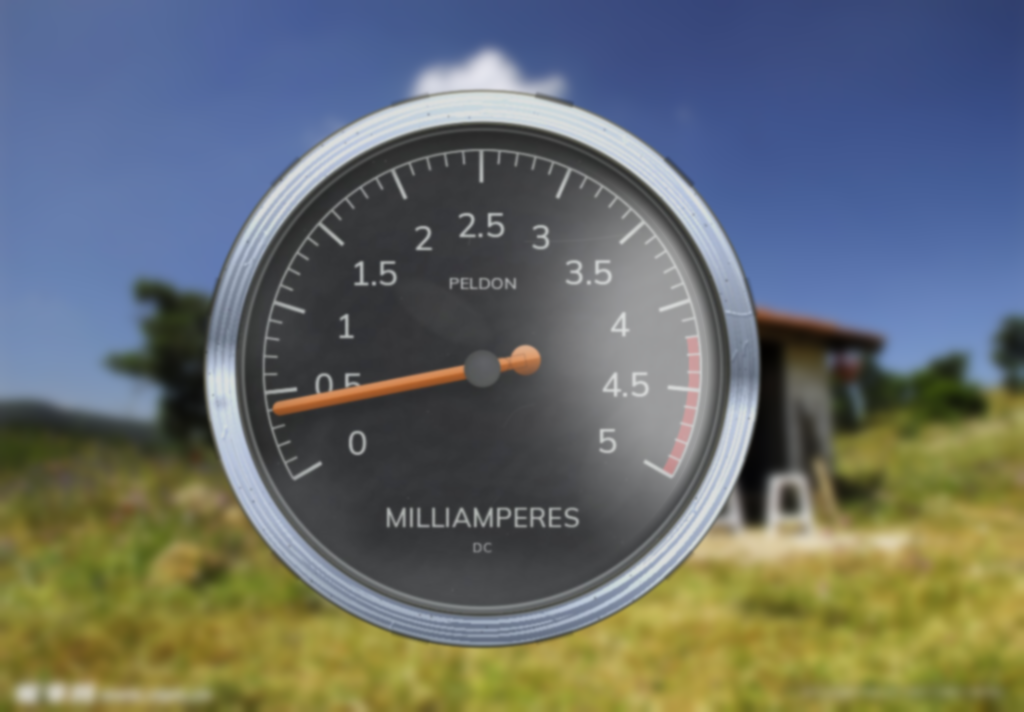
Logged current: **0.4** mA
